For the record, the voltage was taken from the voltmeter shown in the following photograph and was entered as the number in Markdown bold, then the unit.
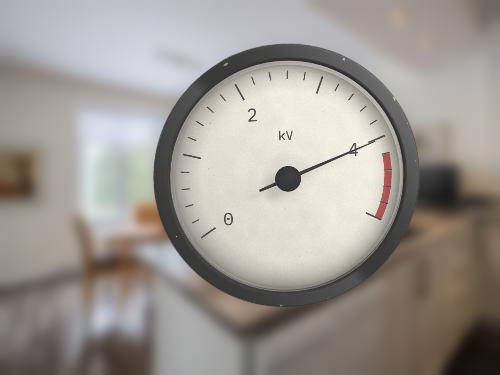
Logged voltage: **4** kV
